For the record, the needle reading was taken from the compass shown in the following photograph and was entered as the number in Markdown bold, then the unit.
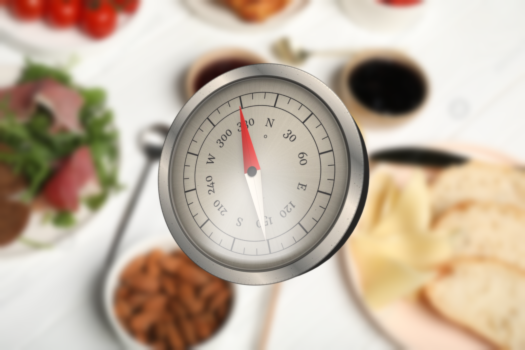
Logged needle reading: **330** °
